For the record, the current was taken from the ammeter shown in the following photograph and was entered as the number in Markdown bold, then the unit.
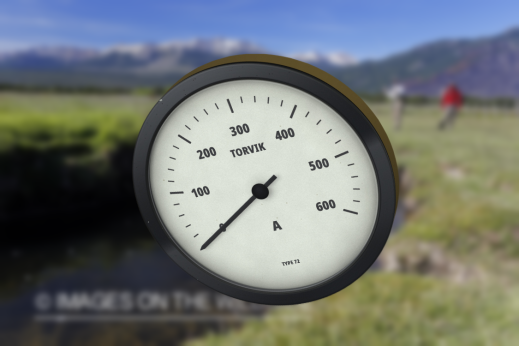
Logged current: **0** A
